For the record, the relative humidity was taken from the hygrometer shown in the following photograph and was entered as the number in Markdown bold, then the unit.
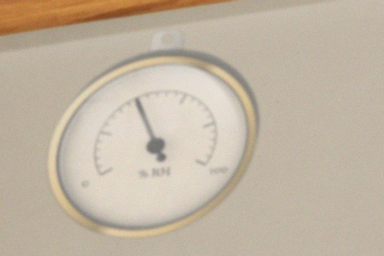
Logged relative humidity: **40** %
